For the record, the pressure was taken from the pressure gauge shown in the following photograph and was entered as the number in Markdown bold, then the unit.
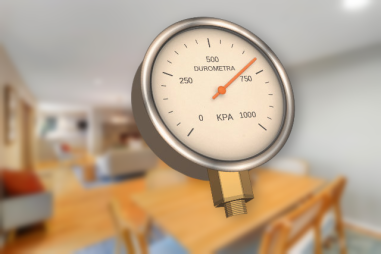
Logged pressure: **700** kPa
